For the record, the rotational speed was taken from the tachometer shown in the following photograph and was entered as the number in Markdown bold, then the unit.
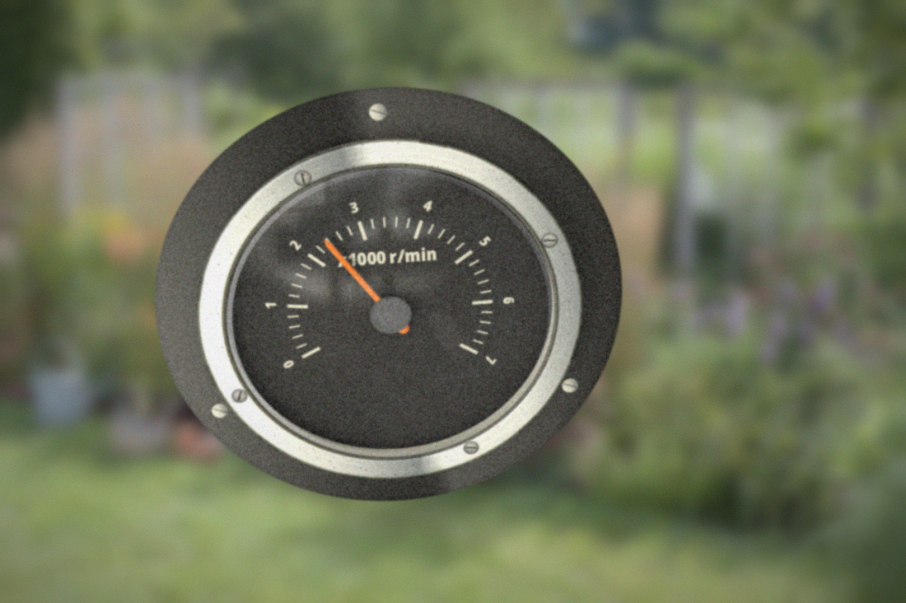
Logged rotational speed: **2400** rpm
